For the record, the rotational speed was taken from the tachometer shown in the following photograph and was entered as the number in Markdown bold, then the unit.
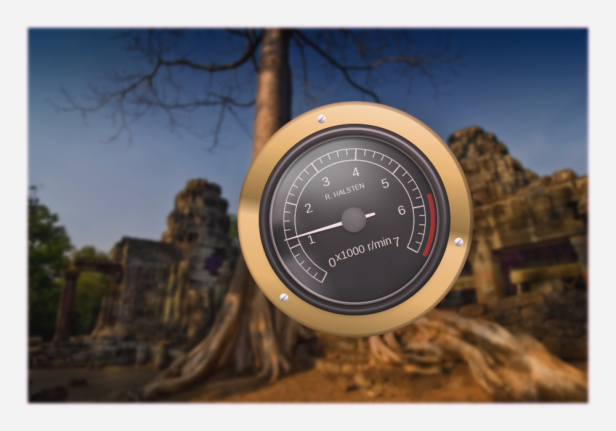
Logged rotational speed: **1200** rpm
